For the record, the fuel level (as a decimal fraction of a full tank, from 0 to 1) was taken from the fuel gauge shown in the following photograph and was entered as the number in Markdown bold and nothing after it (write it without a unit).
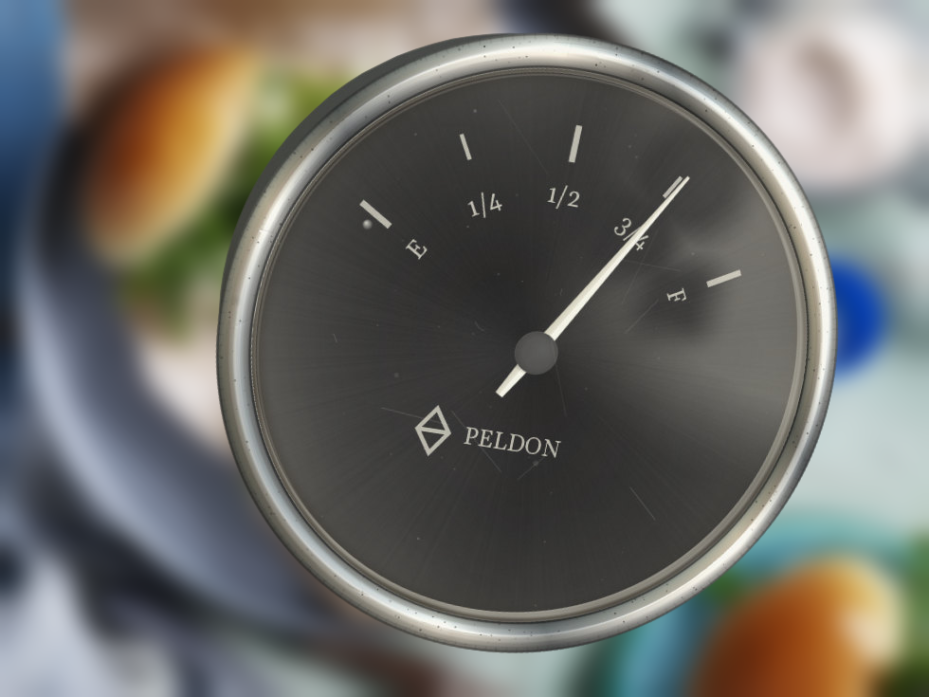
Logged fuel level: **0.75**
